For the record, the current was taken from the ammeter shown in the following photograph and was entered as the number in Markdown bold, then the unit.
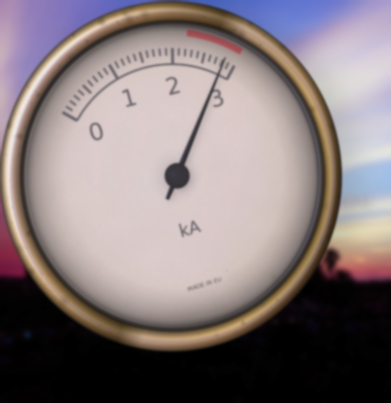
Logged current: **2.8** kA
